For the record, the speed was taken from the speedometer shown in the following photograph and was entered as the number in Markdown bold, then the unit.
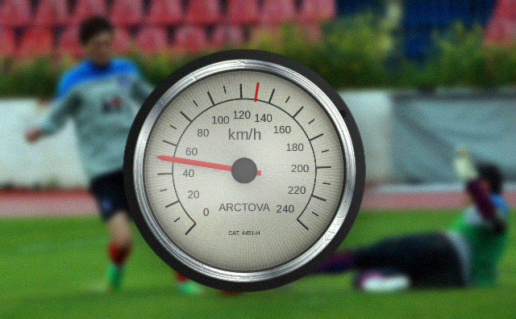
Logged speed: **50** km/h
